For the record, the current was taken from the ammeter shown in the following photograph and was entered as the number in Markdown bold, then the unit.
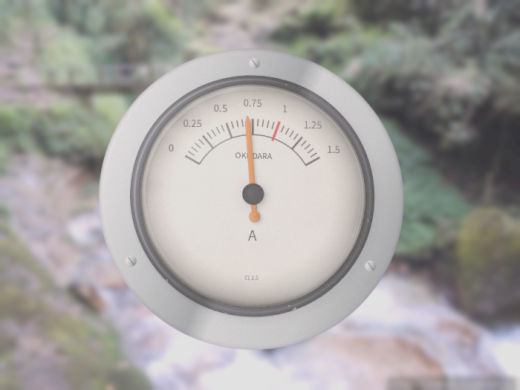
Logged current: **0.7** A
